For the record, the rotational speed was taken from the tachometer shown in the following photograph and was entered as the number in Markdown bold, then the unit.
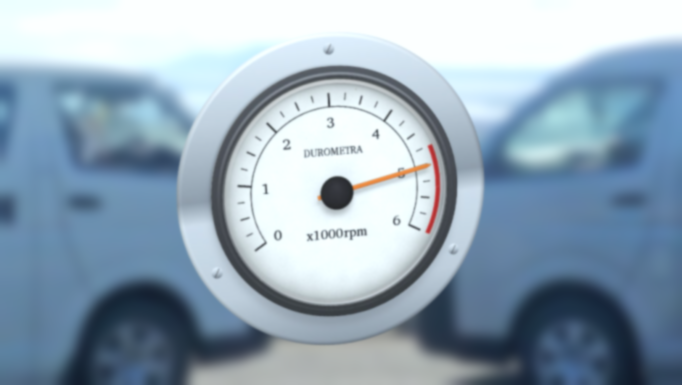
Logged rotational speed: **5000** rpm
